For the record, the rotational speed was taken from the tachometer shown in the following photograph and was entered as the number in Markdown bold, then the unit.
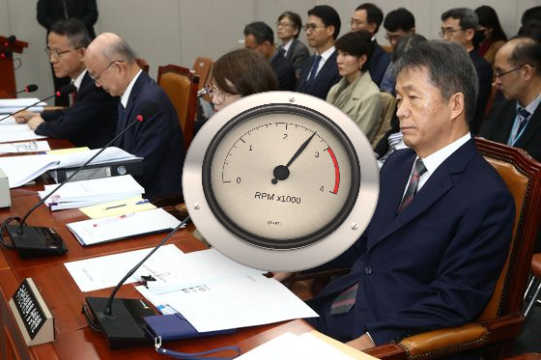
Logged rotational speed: **2600** rpm
